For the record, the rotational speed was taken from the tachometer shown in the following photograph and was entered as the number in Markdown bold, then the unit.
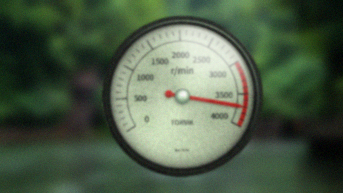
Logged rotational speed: **3700** rpm
